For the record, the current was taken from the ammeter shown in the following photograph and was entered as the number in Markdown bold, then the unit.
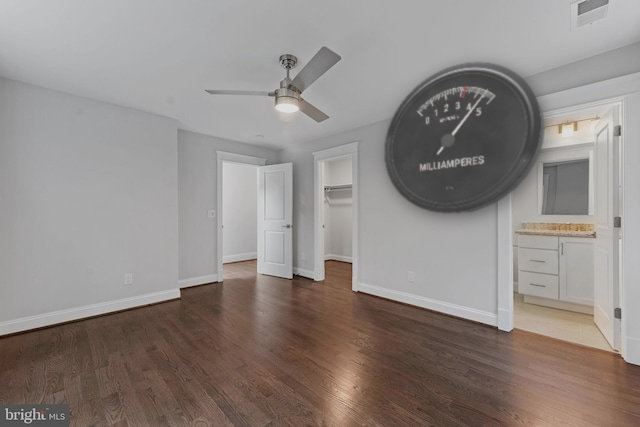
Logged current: **4.5** mA
